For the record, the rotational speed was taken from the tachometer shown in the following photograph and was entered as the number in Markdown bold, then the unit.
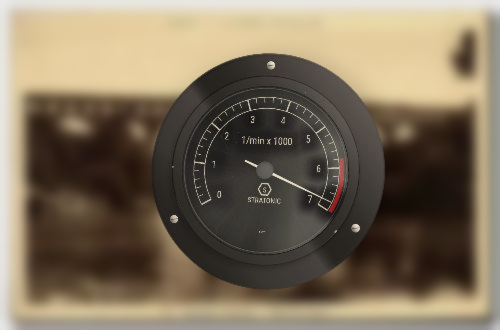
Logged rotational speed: **6800** rpm
